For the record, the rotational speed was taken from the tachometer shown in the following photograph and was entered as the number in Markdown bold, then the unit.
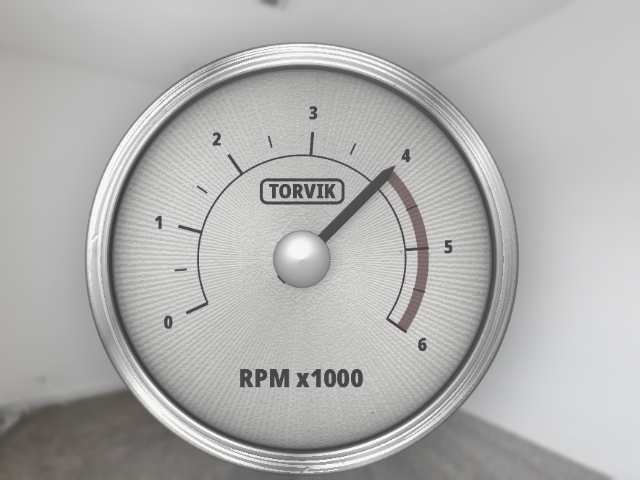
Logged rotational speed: **4000** rpm
